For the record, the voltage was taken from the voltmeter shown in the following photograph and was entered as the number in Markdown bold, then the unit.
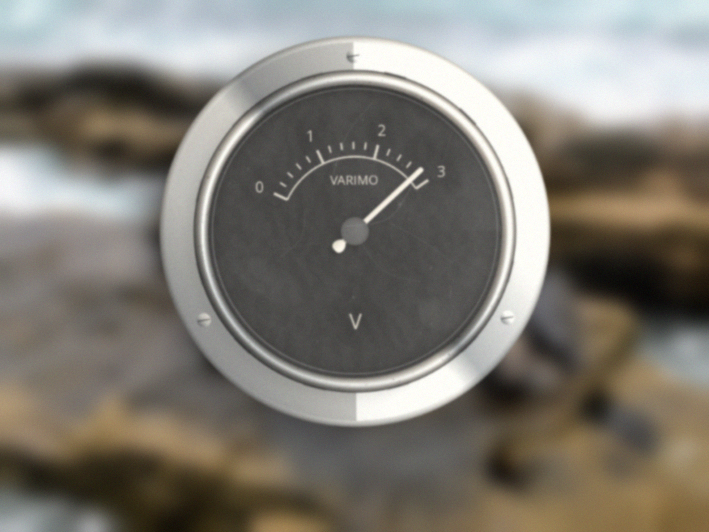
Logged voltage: **2.8** V
